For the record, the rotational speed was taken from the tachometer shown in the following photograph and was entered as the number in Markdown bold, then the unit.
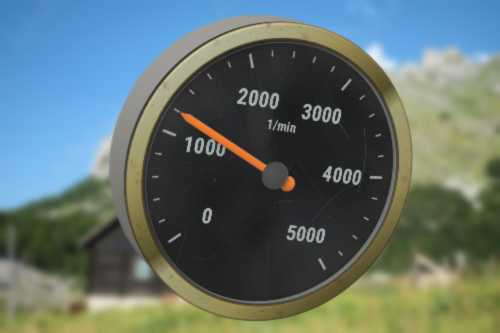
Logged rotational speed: **1200** rpm
